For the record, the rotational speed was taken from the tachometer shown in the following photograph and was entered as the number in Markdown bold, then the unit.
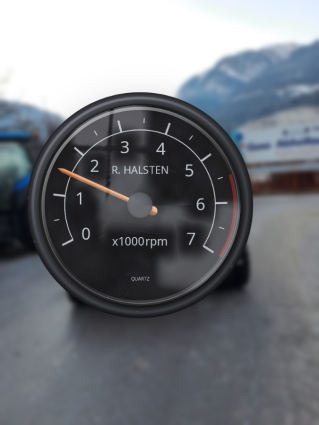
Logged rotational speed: **1500** rpm
